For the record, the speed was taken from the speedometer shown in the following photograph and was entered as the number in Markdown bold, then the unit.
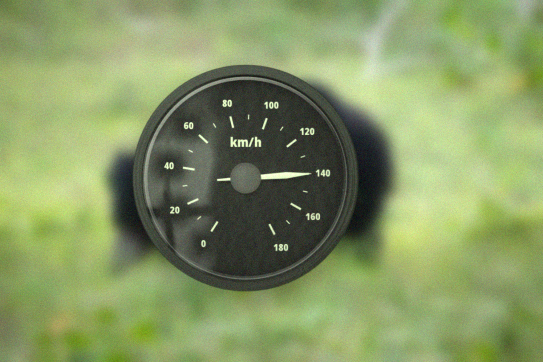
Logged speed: **140** km/h
